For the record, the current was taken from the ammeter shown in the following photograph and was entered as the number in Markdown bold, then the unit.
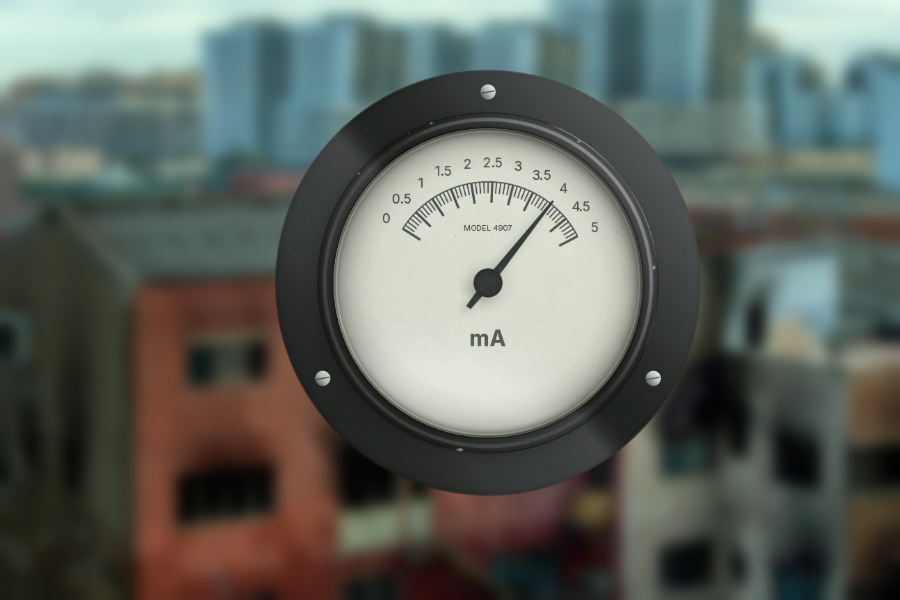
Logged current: **4** mA
